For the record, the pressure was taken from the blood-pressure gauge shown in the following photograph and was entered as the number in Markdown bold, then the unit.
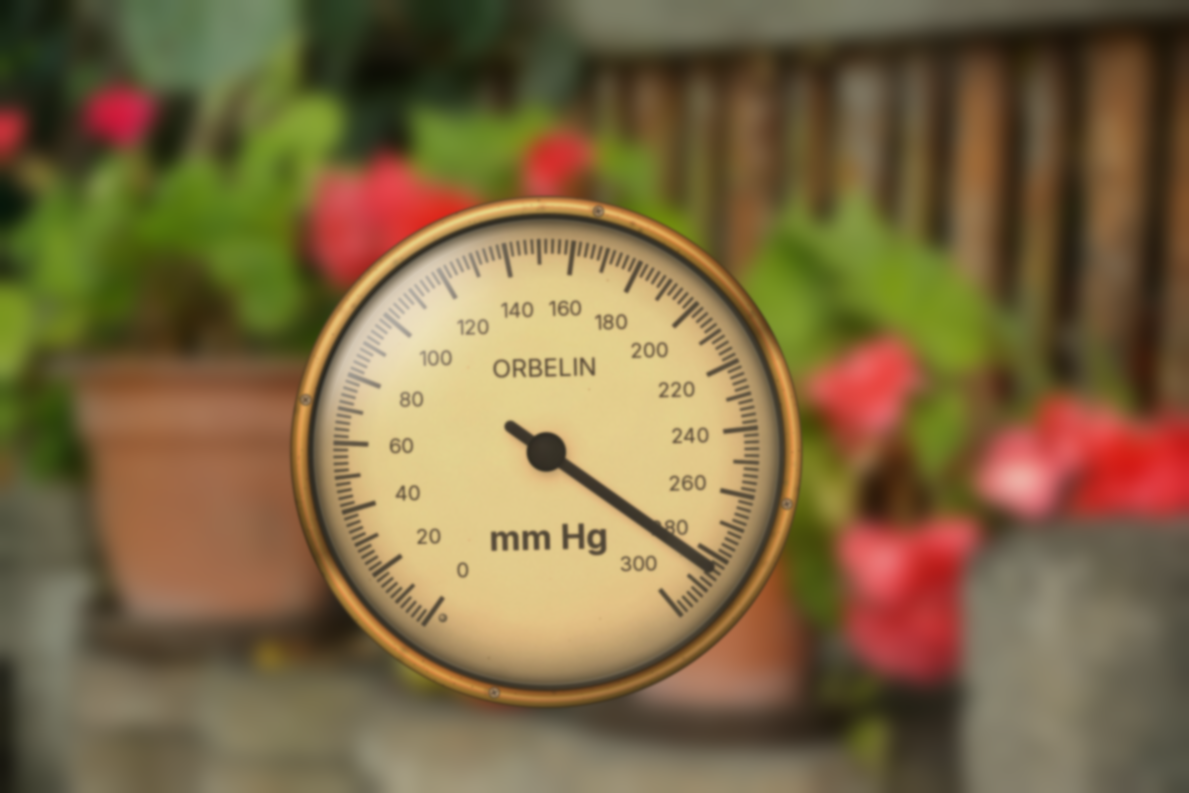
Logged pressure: **284** mmHg
